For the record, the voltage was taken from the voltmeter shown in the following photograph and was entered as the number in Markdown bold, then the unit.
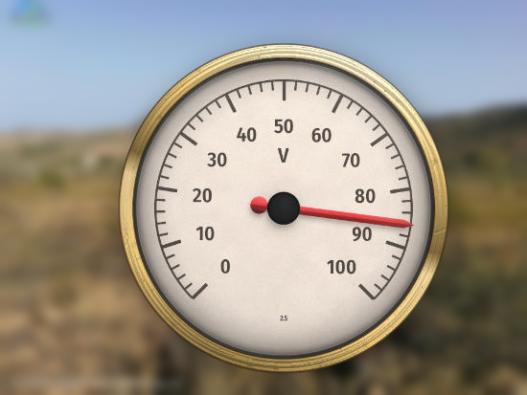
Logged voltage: **86** V
